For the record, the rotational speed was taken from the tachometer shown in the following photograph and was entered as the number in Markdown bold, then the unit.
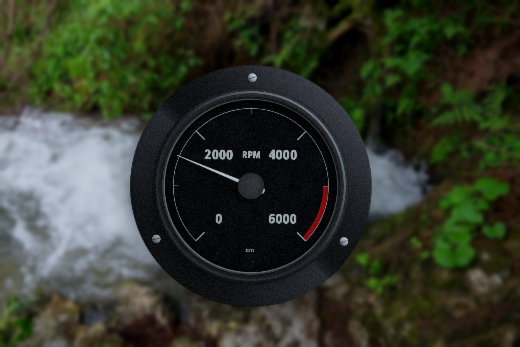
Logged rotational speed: **1500** rpm
